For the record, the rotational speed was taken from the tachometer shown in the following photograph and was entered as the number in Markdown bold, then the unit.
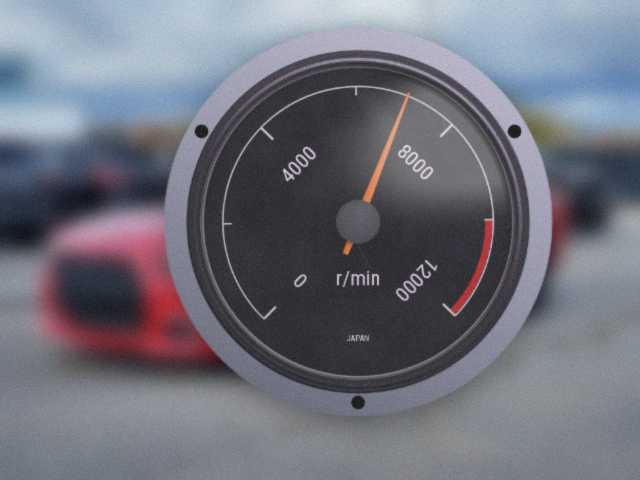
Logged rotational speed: **7000** rpm
